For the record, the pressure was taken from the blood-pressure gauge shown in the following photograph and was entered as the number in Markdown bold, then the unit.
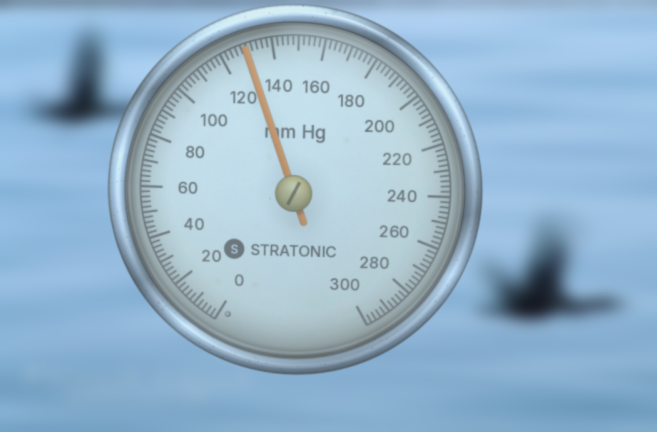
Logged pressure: **130** mmHg
